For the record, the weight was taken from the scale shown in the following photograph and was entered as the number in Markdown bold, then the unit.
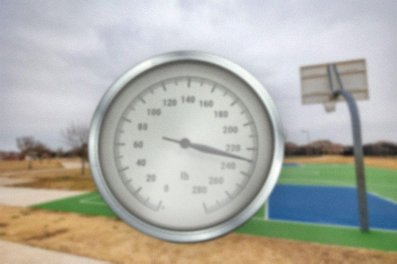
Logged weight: **230** lb
